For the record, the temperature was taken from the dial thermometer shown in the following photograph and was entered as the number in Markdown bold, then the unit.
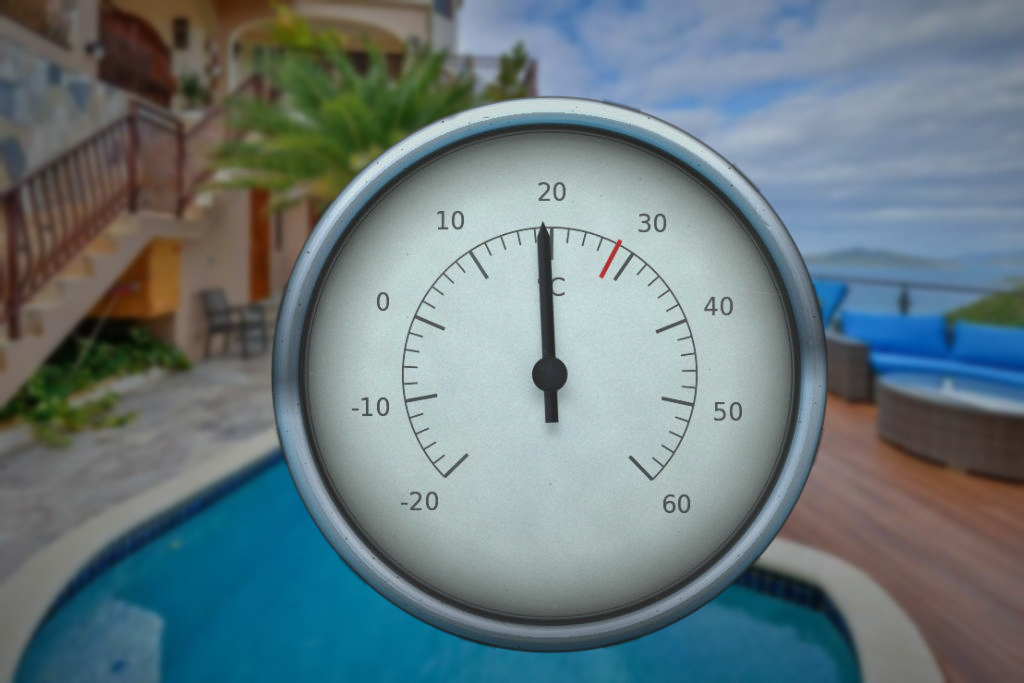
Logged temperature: **19** °C
